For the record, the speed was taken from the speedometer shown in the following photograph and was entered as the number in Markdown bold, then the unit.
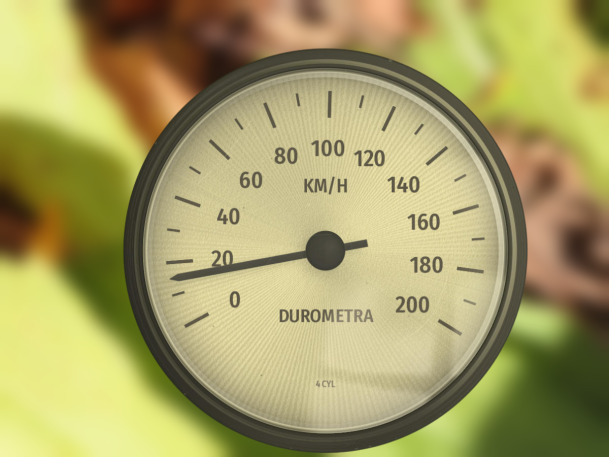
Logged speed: **15** km/h
